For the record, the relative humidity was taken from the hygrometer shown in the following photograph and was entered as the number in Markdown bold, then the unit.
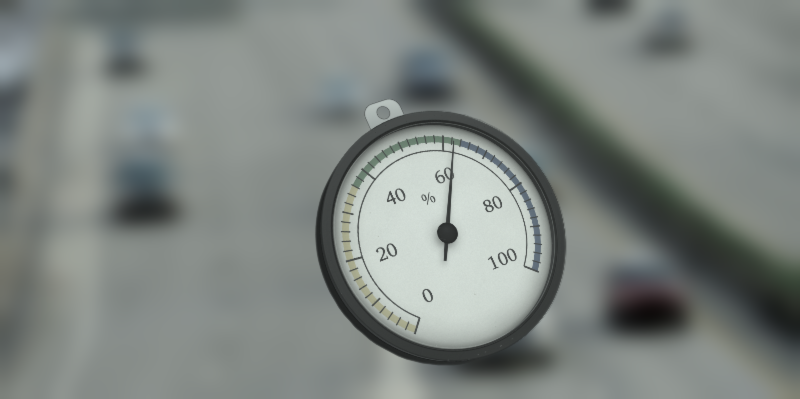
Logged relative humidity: **62** %
